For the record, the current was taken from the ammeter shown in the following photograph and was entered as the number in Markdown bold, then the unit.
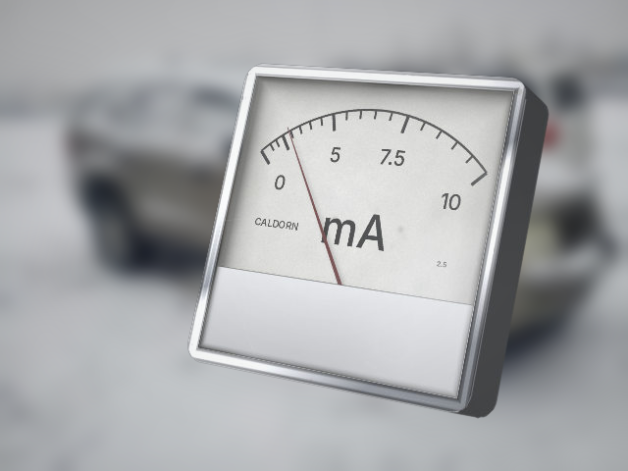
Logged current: **3** mA
